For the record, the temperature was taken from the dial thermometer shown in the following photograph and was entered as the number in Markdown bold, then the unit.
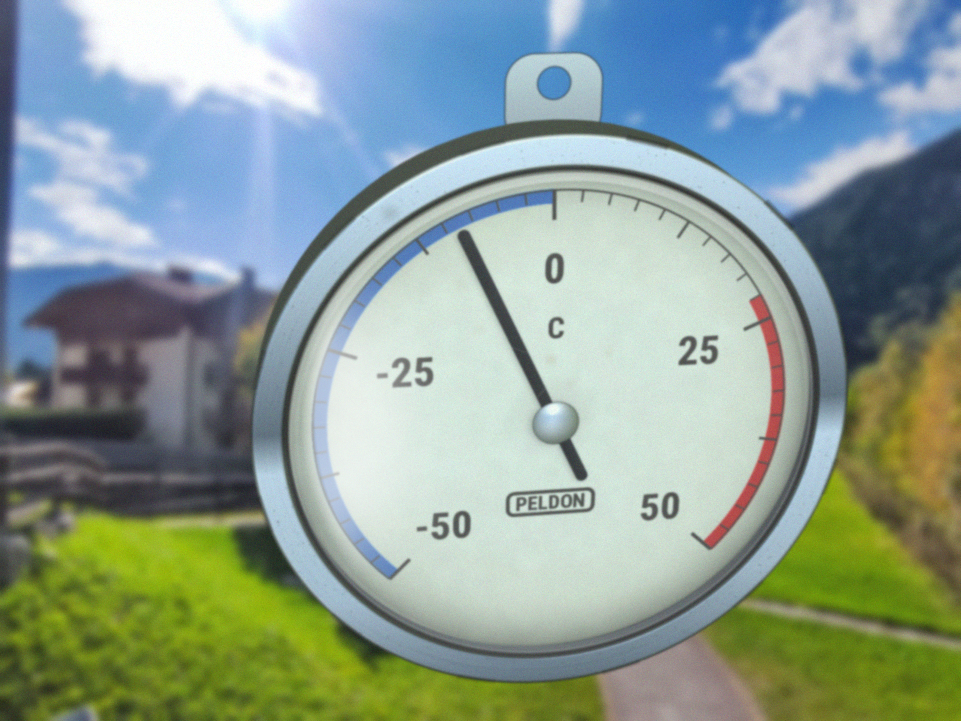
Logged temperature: **-8.75** °C
